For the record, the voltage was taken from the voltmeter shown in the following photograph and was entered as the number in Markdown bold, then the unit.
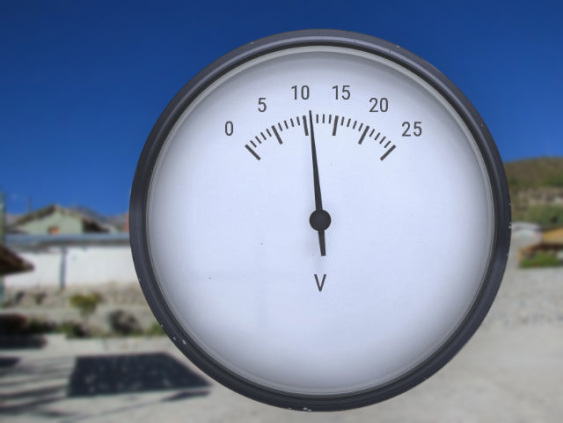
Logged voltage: **11** V
